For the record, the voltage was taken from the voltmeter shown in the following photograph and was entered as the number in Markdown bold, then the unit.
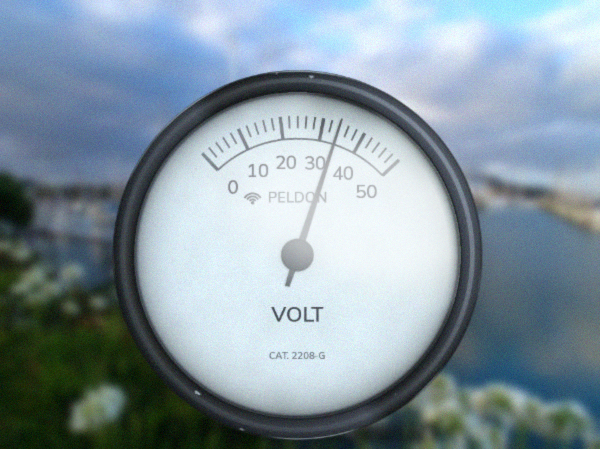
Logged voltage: **34** V
